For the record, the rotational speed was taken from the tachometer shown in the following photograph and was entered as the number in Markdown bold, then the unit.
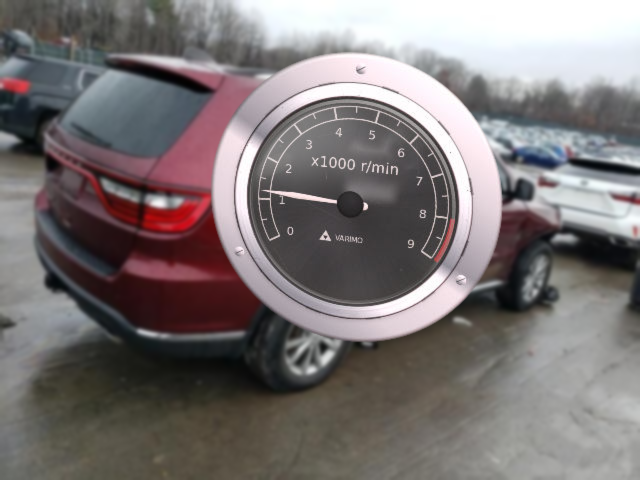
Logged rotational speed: **1250** rpm
